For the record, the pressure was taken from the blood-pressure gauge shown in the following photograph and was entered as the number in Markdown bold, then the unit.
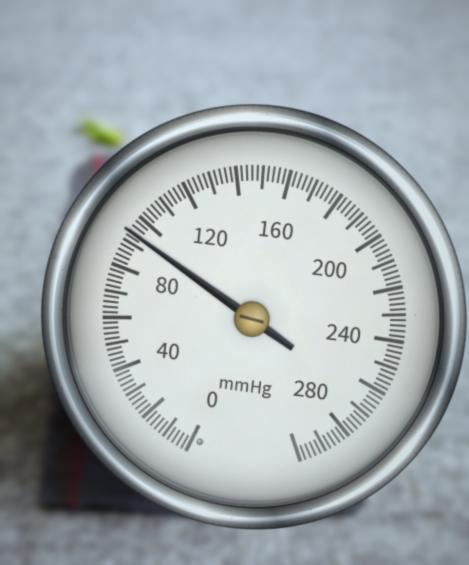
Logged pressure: **94** mmHg
